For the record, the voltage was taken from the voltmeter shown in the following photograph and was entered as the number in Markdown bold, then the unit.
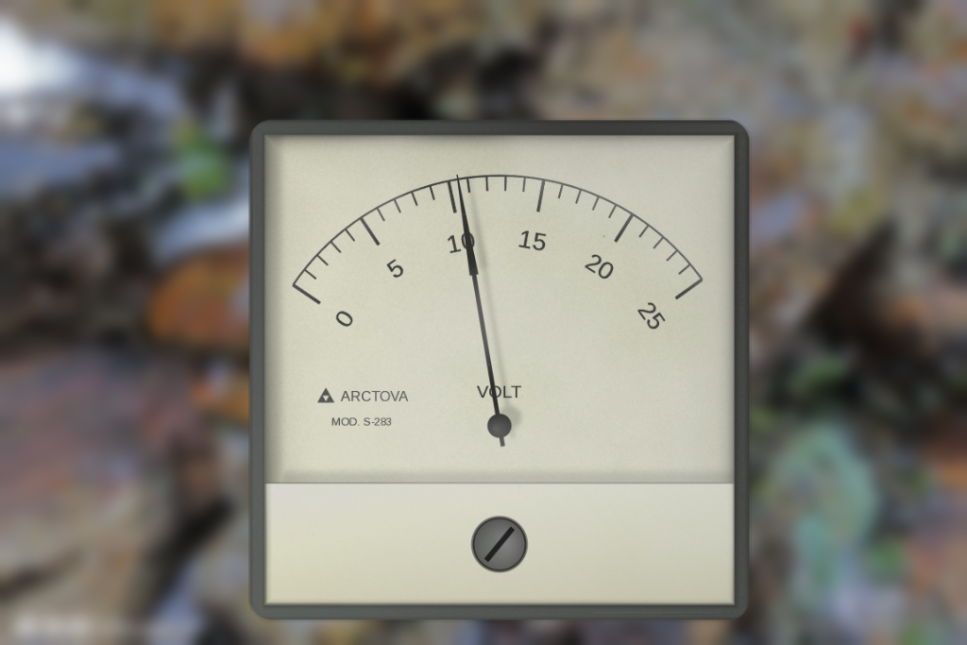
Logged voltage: **10.5** V
